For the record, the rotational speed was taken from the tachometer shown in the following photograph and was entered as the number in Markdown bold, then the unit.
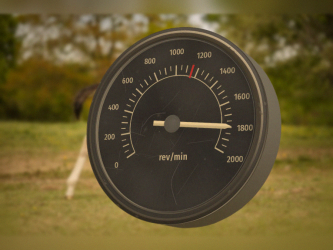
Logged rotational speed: **1800** rpm
